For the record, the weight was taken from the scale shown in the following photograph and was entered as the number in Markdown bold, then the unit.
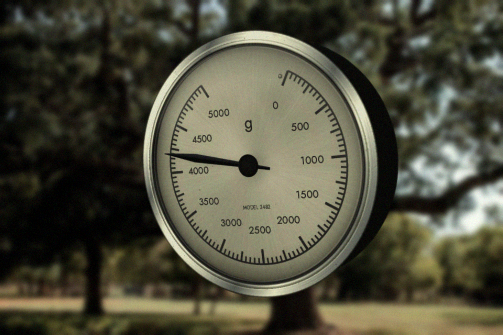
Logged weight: **4200** g
